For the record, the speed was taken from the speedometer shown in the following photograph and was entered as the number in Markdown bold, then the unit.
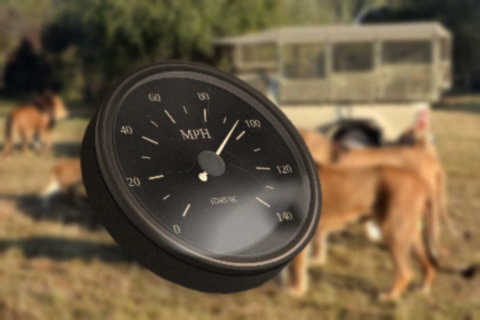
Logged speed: **95** mph
